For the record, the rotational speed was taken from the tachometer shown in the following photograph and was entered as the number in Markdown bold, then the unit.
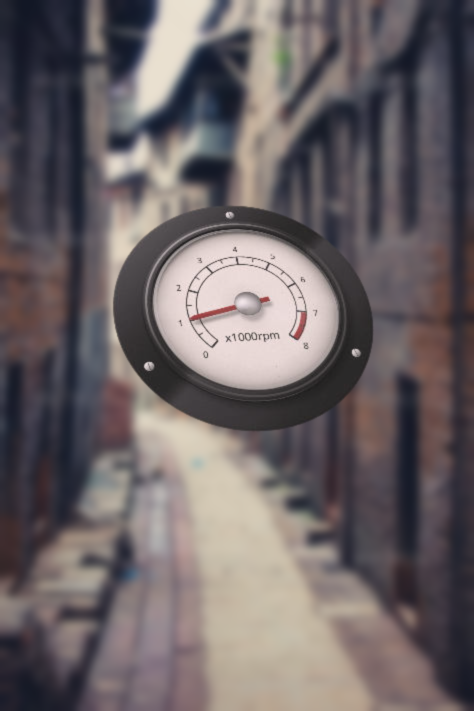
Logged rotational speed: **1000** rpm
